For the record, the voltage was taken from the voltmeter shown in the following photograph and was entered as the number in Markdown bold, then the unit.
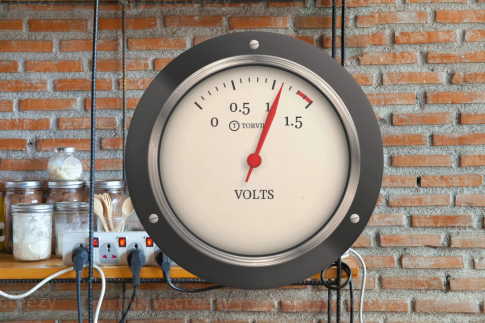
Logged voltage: **1.1** V
